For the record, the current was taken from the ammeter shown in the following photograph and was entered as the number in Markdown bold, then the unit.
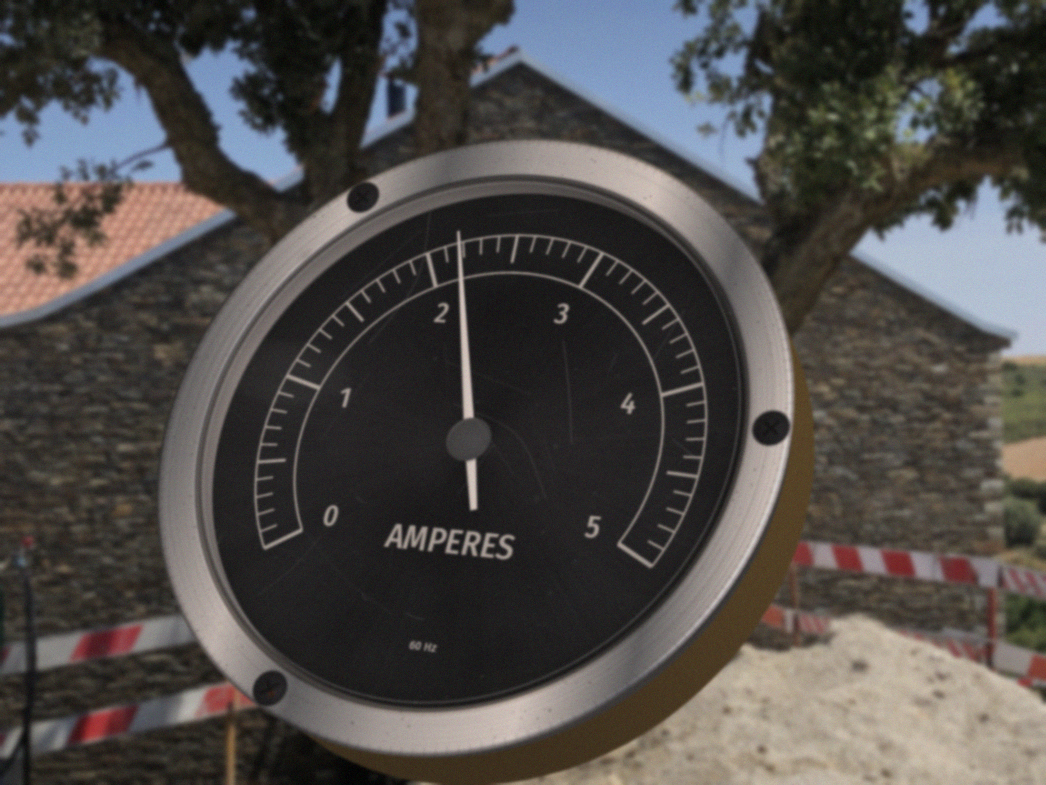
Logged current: **2.2** A
